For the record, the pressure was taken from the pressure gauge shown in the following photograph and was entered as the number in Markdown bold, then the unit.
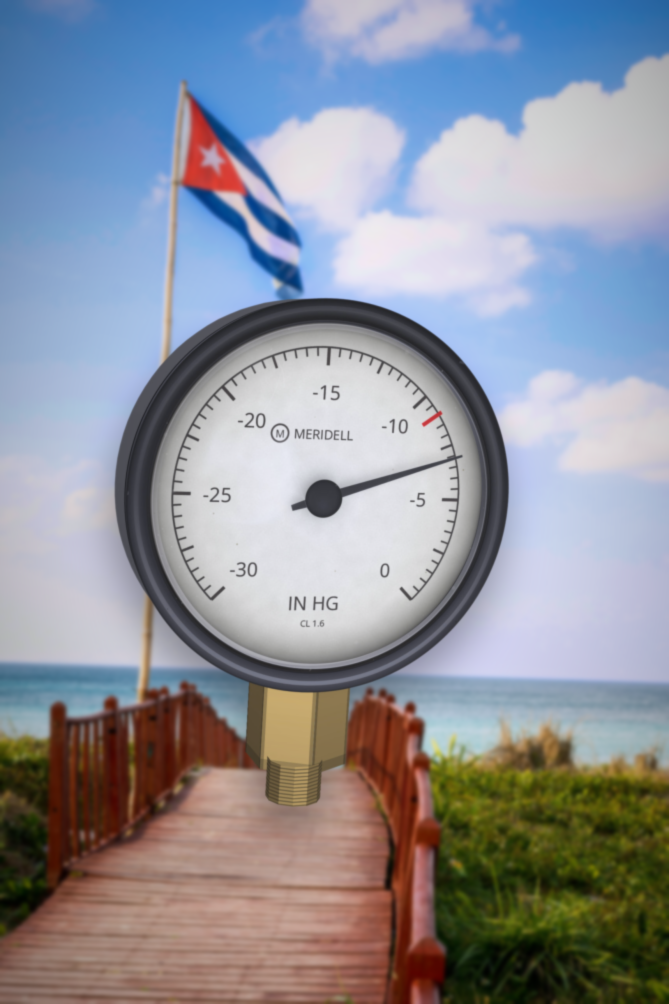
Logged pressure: **-7** inHg
